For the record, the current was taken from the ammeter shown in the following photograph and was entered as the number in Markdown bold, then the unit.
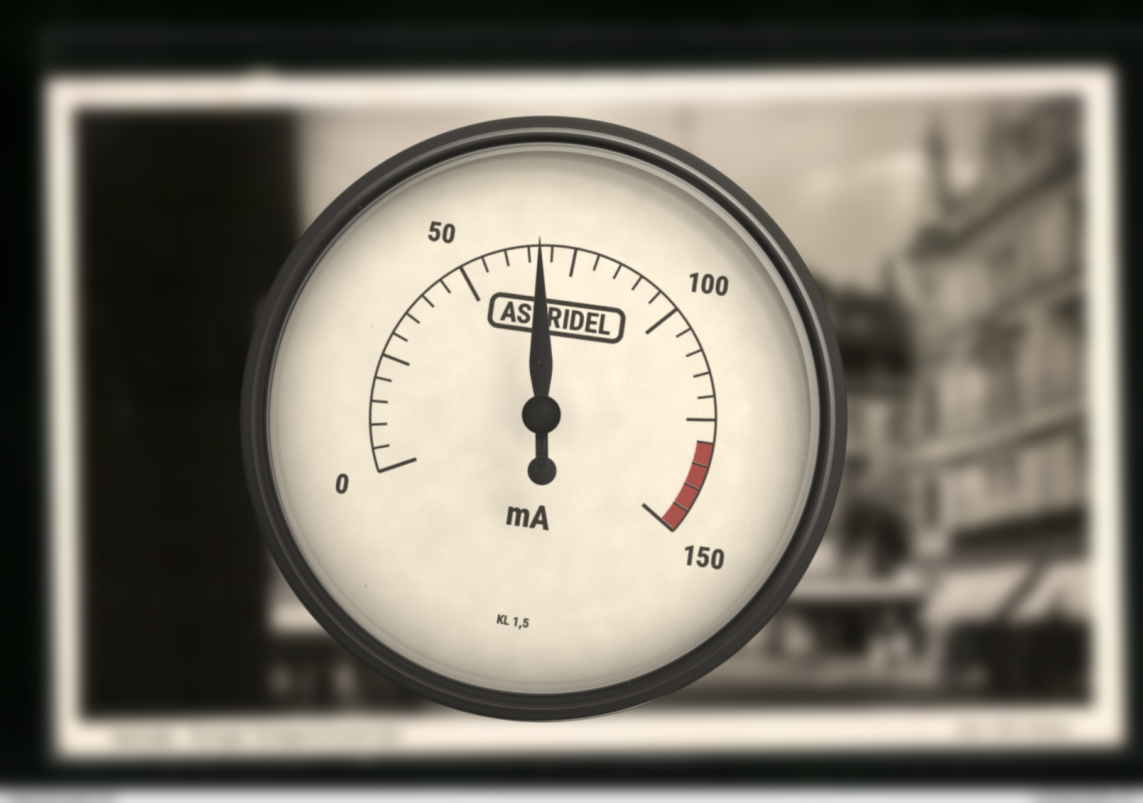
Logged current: **67.5** mA
